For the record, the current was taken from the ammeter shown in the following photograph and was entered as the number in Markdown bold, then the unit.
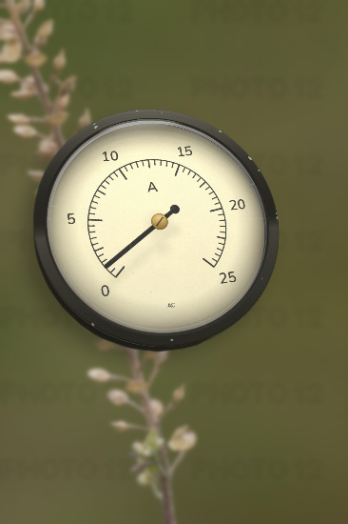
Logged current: **1** A
